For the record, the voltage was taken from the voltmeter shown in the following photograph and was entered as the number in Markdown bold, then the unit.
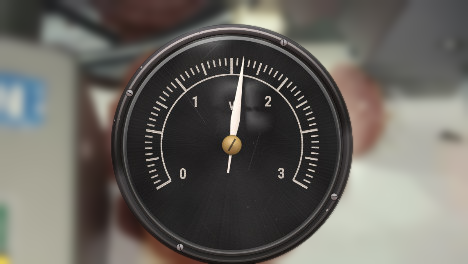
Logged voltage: **1.6** V
